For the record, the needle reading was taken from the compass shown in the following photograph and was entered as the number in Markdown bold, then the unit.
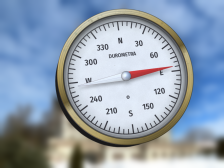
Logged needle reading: **85** °
